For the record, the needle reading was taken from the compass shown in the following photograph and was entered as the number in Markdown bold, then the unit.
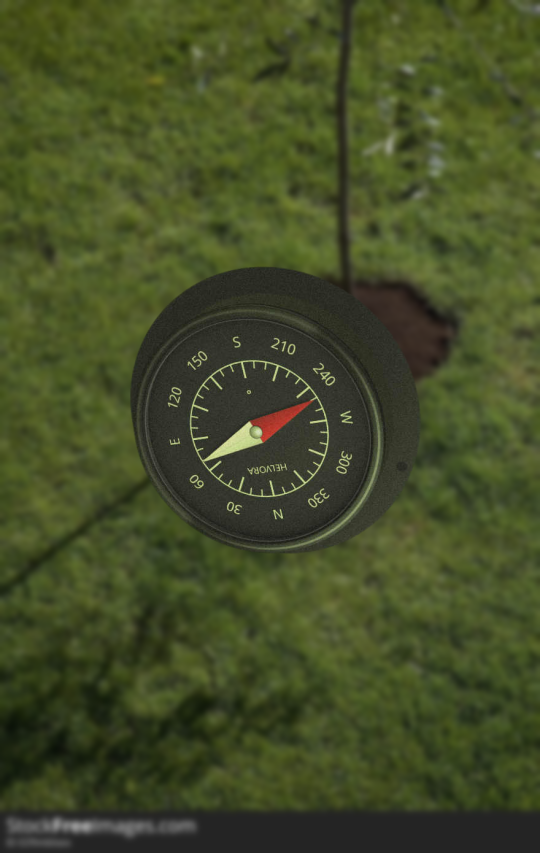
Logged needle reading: **250** °
